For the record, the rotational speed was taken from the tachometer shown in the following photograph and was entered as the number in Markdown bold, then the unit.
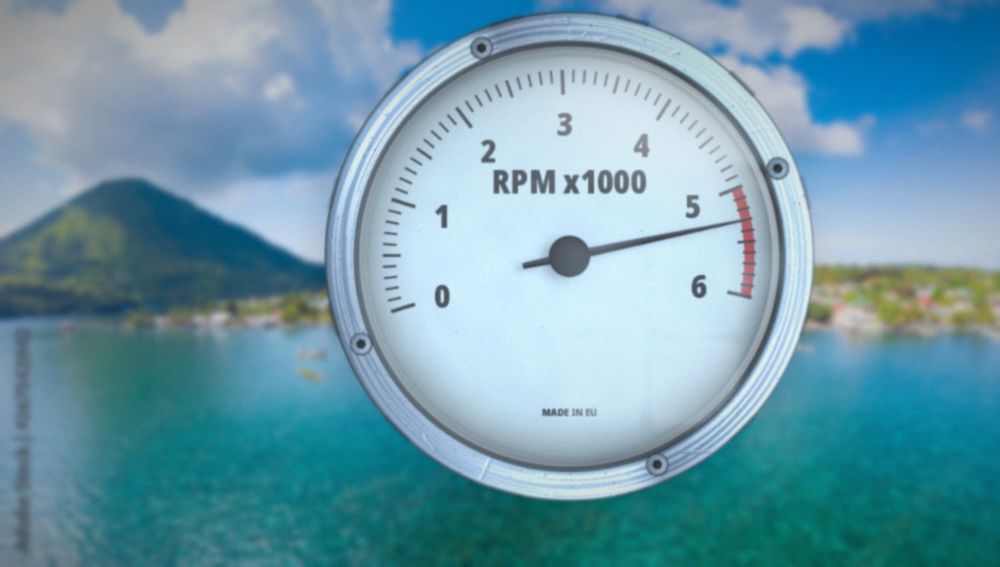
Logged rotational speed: **5300** rpm
